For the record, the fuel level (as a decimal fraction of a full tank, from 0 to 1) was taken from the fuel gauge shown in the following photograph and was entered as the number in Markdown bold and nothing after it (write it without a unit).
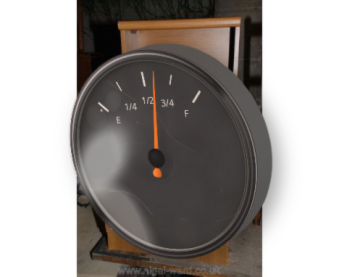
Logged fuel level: **0.625**
